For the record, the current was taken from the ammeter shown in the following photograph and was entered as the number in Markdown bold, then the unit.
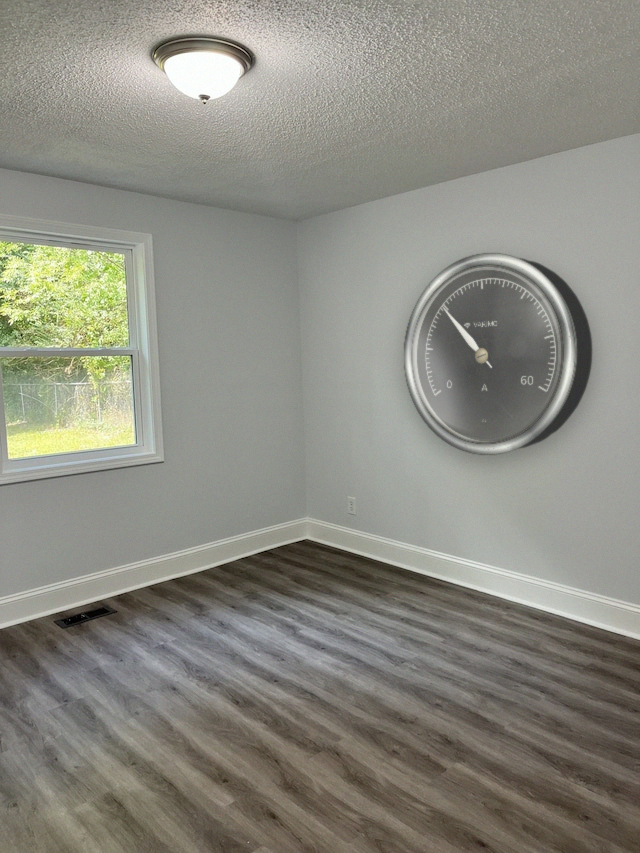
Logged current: **20** A
